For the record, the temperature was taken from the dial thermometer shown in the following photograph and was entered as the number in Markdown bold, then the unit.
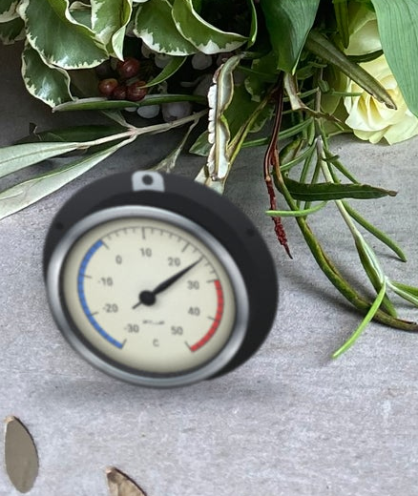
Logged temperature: **24** °C
